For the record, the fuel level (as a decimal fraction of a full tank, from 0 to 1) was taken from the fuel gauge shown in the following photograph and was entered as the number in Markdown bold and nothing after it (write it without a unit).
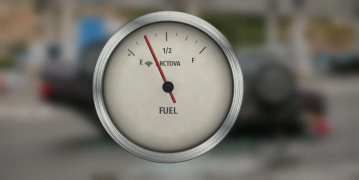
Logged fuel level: **0.25**
